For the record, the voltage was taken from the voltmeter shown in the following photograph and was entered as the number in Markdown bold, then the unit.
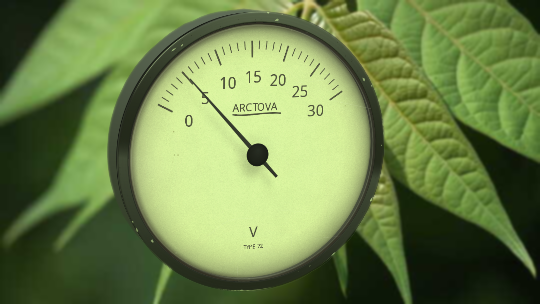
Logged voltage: **5** V
